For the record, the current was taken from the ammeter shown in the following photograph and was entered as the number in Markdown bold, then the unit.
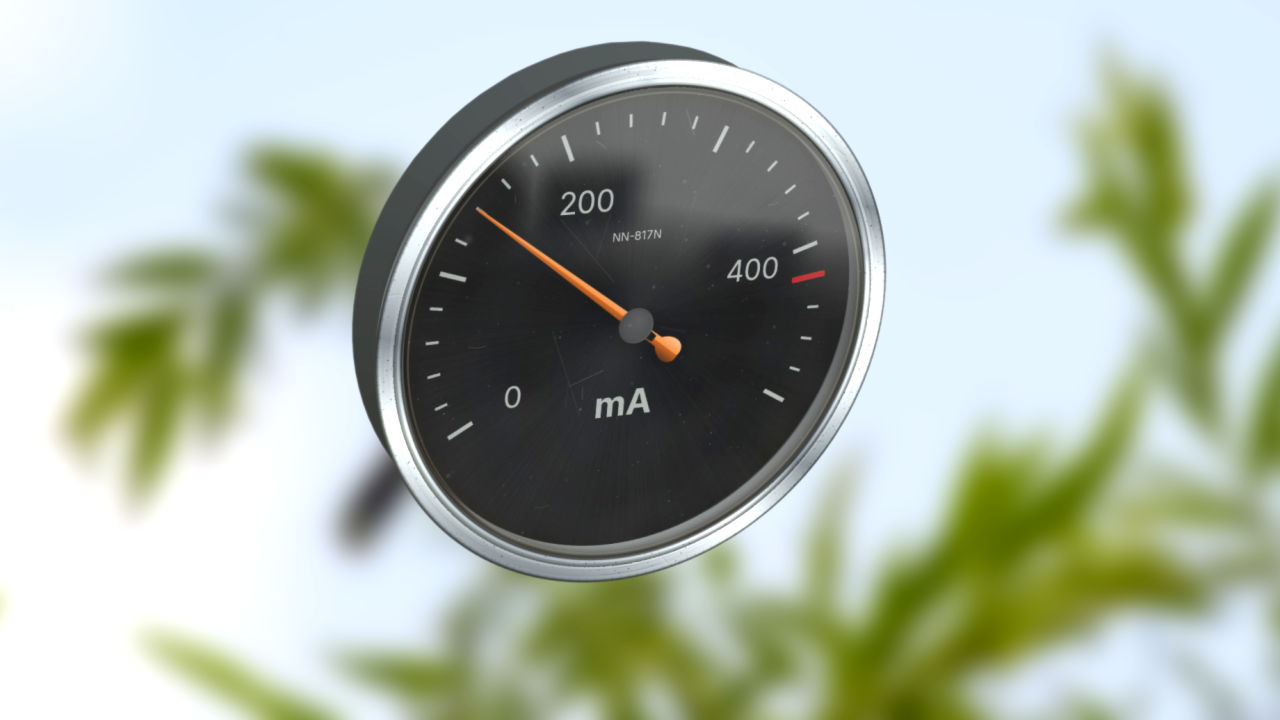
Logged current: **140** mA
